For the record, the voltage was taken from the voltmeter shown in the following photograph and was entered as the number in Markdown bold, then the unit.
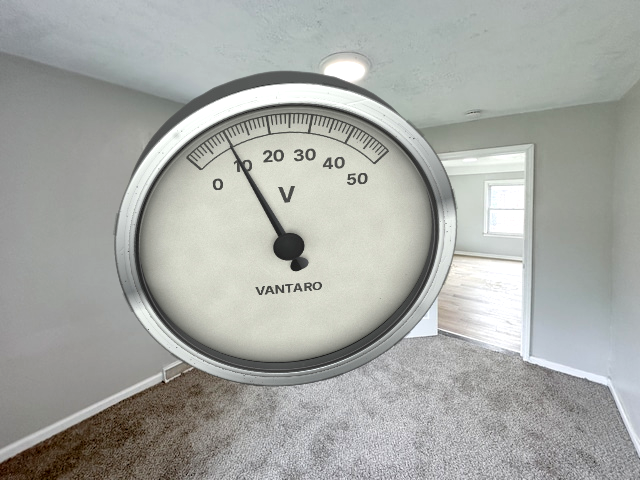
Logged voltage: **10** V
